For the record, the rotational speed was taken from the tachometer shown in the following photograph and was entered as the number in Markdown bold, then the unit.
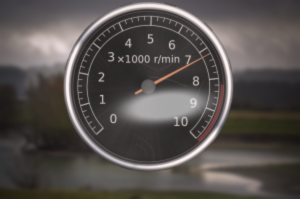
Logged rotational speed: **7200** rpm
